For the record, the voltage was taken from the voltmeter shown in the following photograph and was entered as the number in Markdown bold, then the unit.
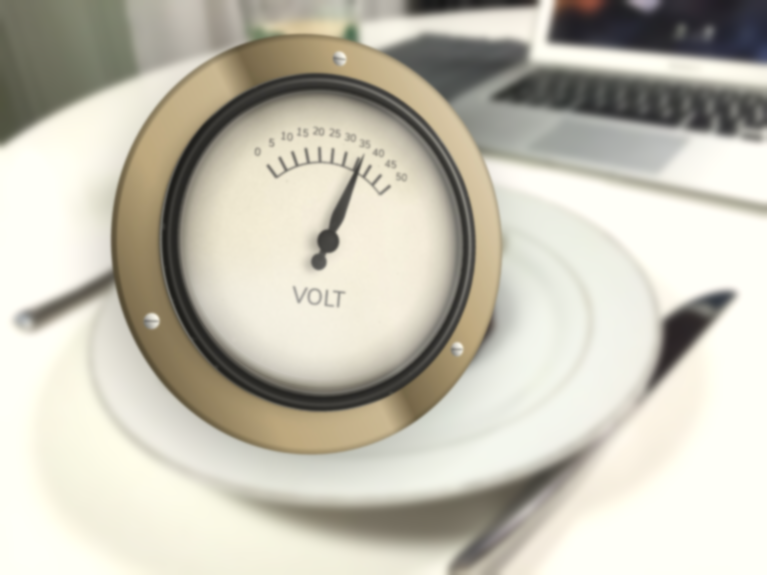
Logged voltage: **35** V
